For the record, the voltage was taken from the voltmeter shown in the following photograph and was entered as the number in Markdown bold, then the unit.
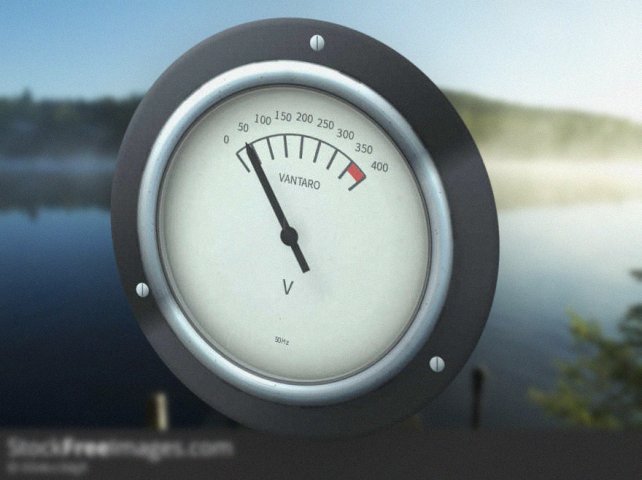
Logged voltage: **50** V
